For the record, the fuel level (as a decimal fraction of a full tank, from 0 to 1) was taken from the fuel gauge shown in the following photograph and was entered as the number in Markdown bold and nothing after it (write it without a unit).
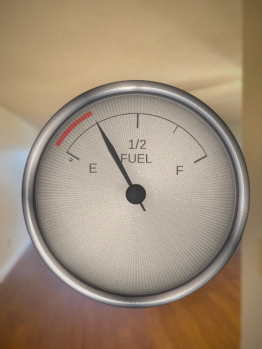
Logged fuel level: **0.25**
